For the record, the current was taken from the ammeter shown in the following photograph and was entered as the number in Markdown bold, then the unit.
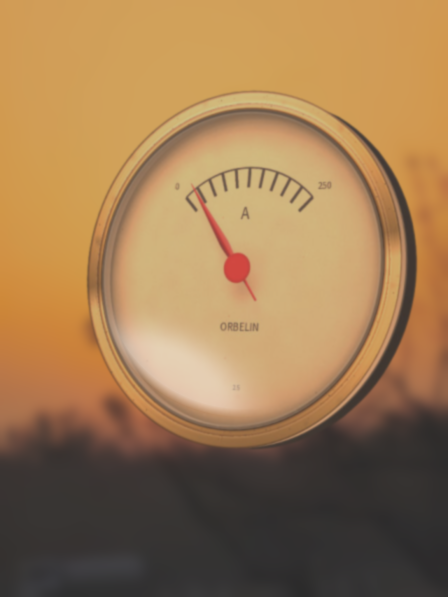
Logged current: **25** A
